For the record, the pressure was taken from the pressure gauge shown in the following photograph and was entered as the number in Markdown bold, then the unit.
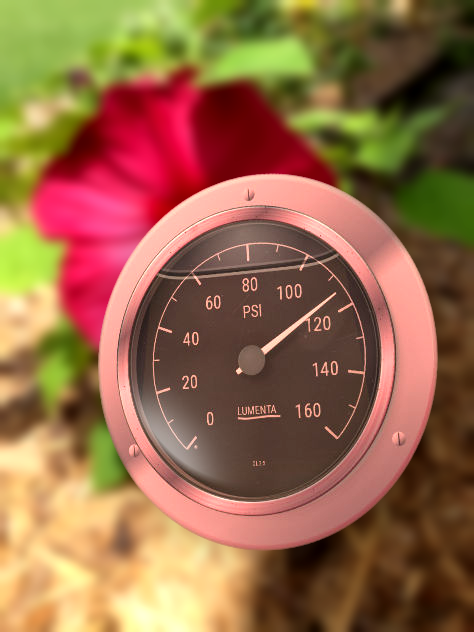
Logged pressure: **115** psi
